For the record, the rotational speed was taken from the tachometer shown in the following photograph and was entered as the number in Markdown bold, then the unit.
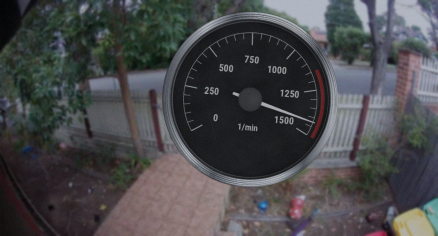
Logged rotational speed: **1425** rpm
